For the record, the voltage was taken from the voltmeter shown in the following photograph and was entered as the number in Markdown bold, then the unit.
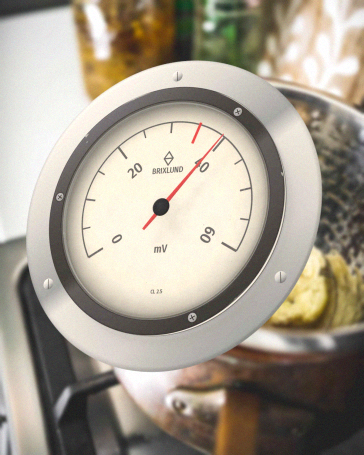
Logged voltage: **40** mV
